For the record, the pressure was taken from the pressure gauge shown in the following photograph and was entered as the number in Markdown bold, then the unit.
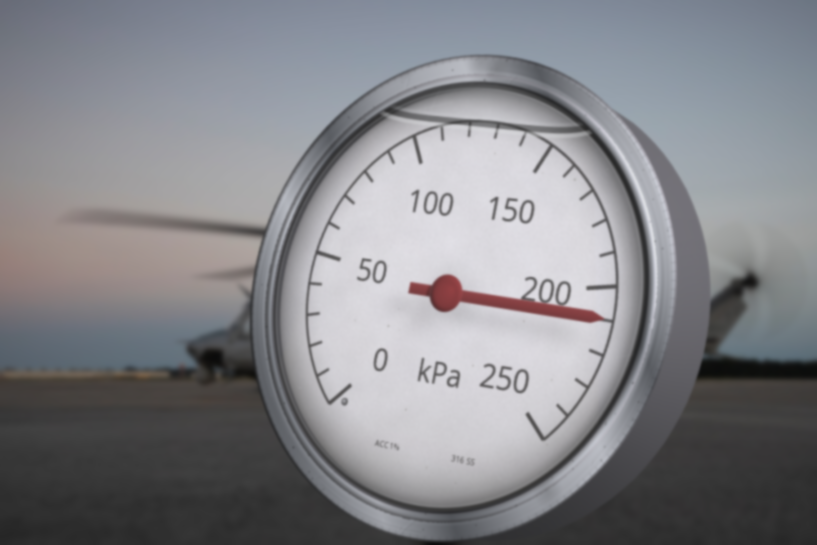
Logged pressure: **210** kPa
